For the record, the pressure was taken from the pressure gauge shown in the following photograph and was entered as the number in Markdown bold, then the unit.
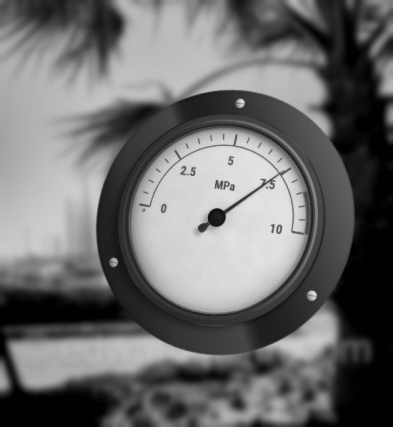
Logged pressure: **7.5** MPa
